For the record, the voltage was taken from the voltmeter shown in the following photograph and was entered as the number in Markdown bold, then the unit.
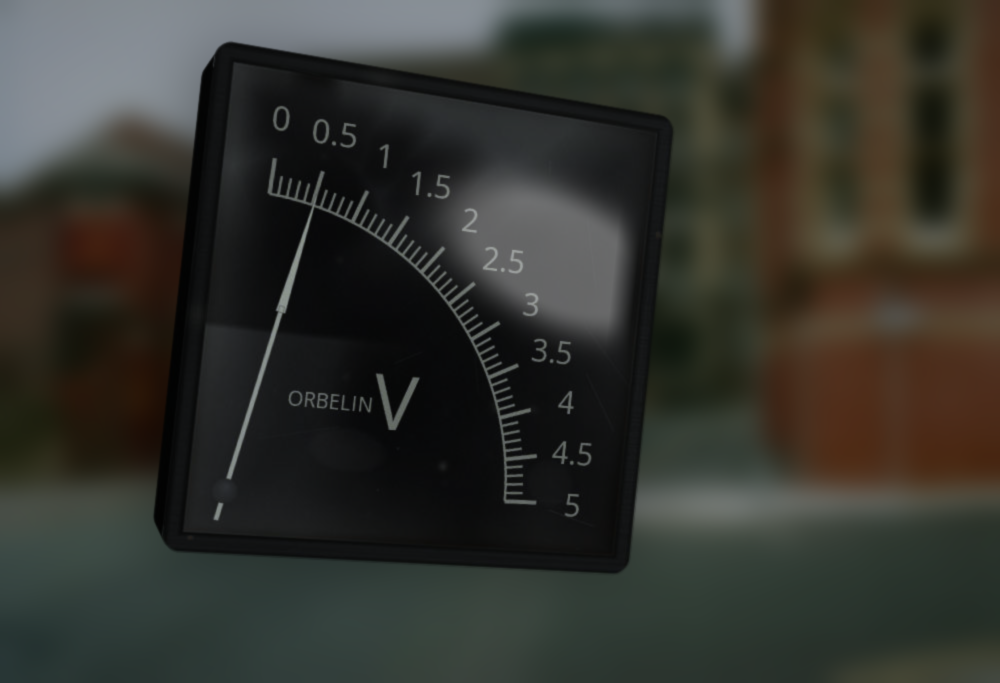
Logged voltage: **0.5** V
